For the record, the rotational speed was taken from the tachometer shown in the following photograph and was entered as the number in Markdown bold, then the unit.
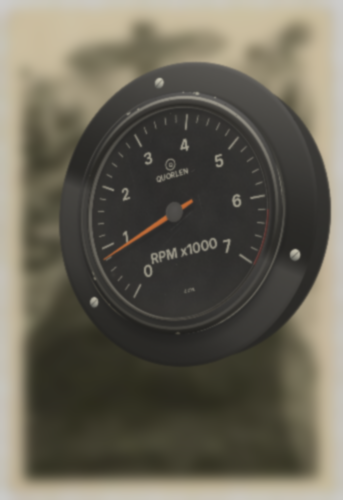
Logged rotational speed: **800** rpm
